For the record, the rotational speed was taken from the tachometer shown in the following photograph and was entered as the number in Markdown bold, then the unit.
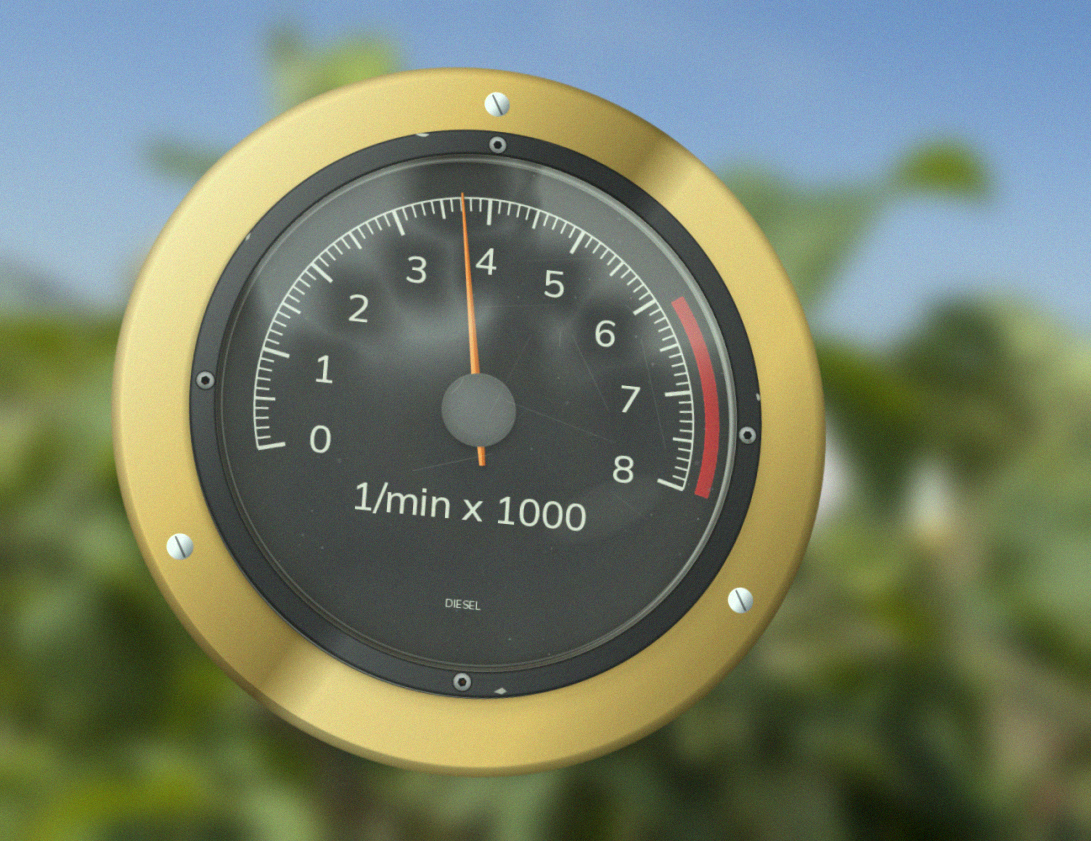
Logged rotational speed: **3700** rpm
